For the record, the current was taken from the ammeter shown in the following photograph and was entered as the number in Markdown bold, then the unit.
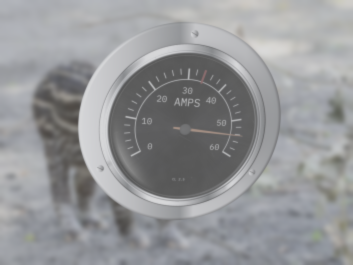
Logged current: **54** A
